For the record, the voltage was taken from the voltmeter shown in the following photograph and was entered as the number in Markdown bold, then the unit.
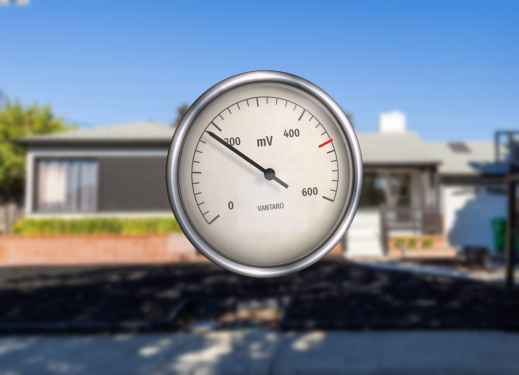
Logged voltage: **180** mV
